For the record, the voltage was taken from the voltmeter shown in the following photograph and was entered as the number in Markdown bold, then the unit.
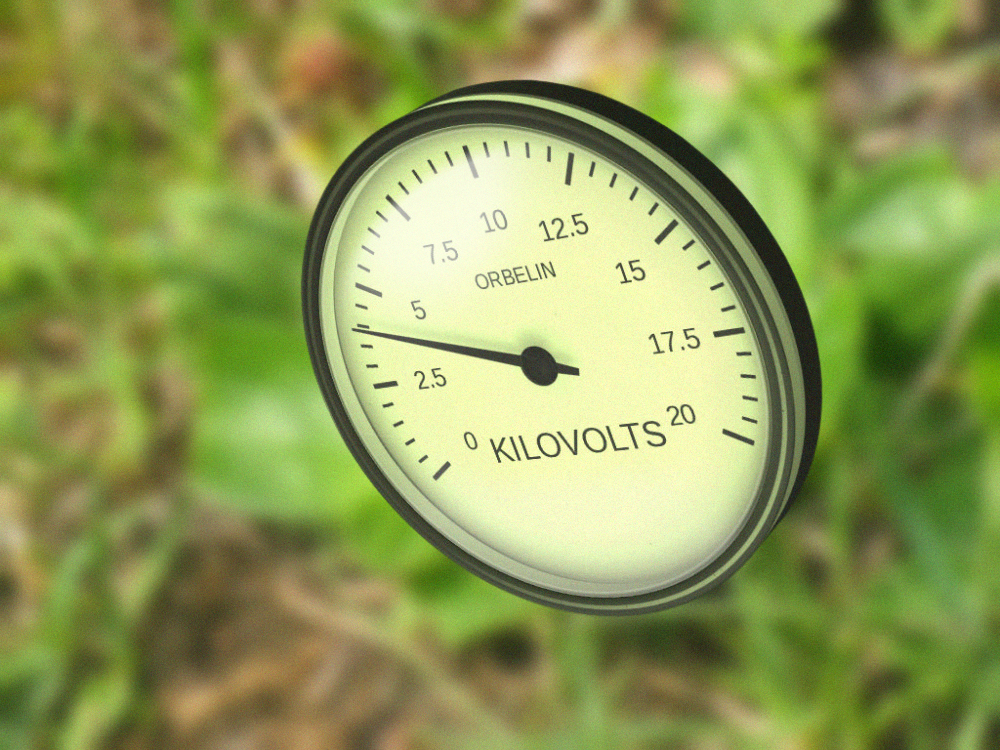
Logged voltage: **4** kV
